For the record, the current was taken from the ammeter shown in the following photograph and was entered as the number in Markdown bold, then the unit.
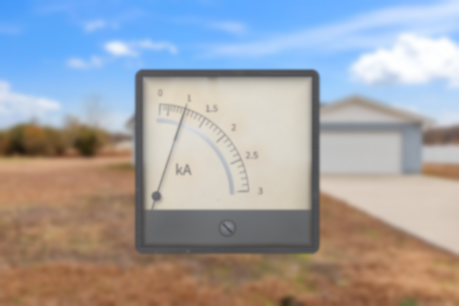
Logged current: **1** kA
